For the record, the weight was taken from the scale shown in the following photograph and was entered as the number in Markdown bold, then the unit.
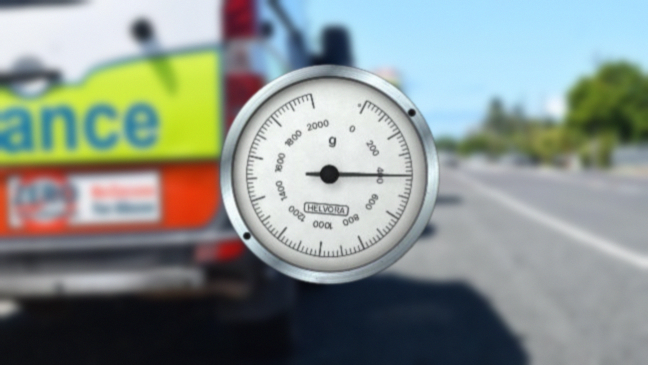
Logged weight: **400** g
